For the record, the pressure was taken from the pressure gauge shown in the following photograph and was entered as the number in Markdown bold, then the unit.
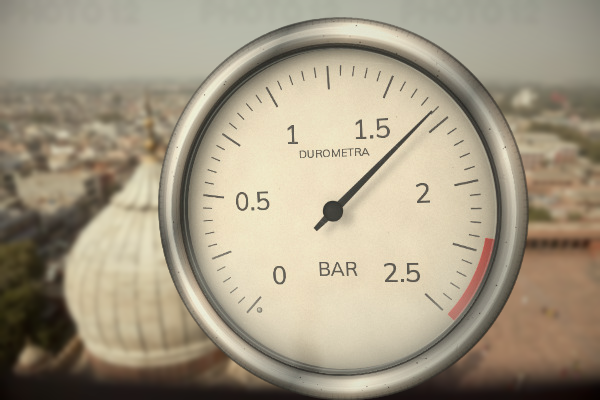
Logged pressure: **1.7** bar
